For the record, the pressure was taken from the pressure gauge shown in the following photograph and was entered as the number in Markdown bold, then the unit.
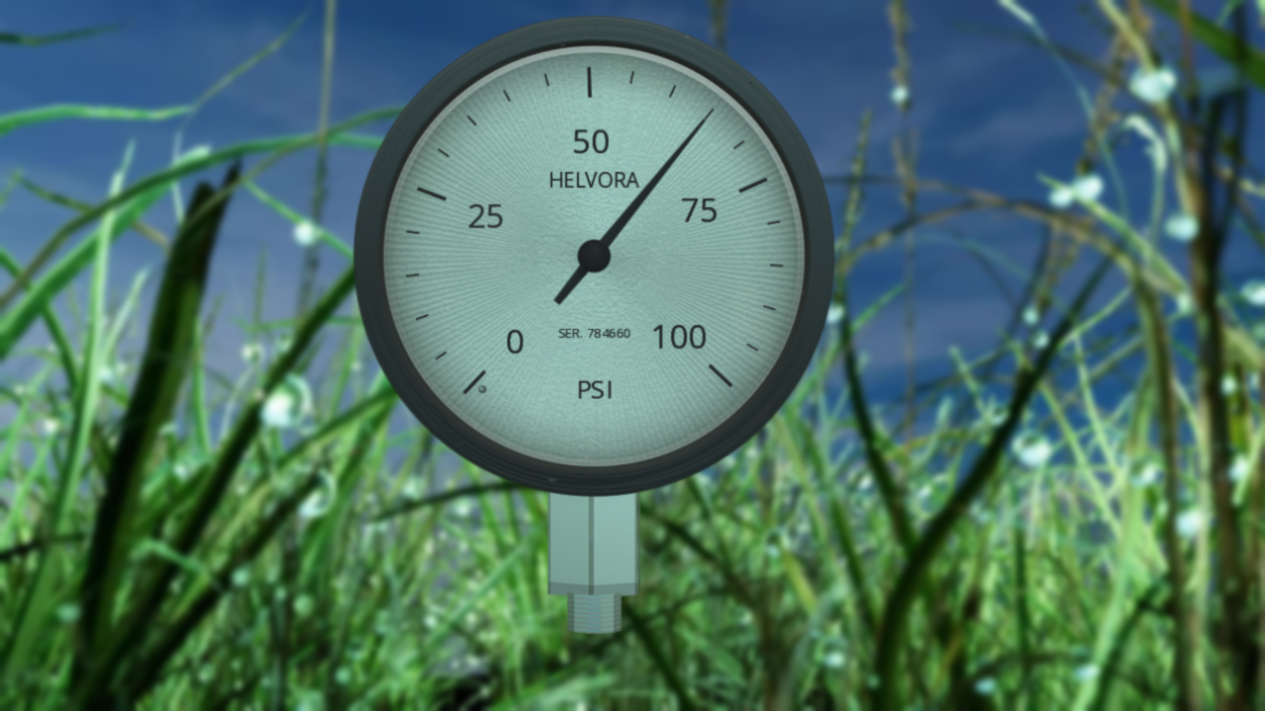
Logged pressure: **65** psi
